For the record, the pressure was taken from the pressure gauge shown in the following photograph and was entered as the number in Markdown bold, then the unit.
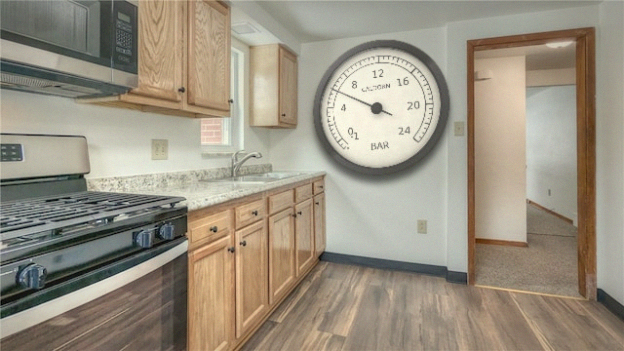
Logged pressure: **6** bar
